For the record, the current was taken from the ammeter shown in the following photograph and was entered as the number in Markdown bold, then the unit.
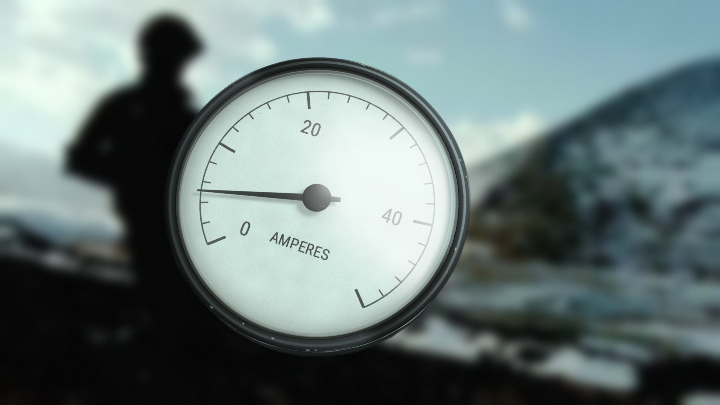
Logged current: **5** A
